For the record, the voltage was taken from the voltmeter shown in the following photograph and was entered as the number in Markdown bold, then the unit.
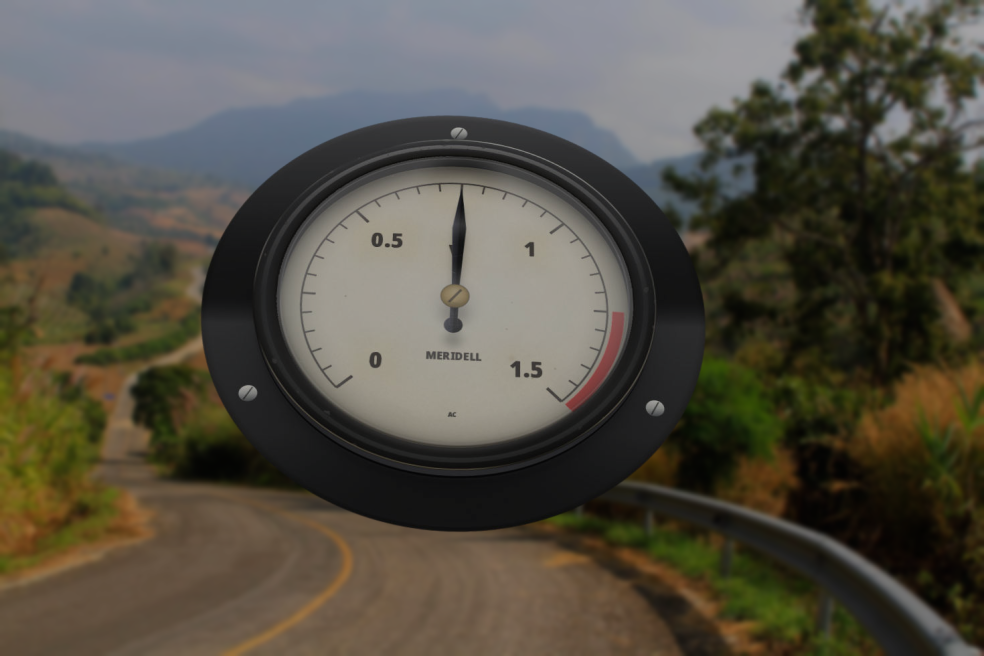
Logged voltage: **0.75** V
